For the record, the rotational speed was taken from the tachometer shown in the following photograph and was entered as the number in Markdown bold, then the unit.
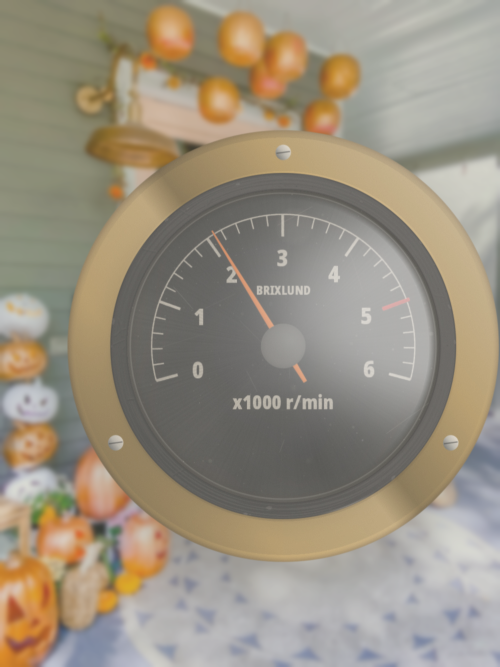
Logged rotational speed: **2100** rpm
